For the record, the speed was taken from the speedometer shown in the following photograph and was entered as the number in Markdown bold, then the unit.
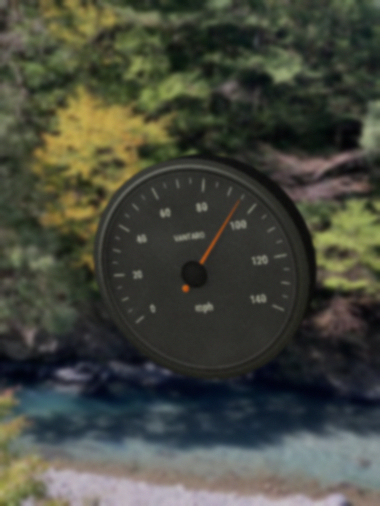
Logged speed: **95** mph
